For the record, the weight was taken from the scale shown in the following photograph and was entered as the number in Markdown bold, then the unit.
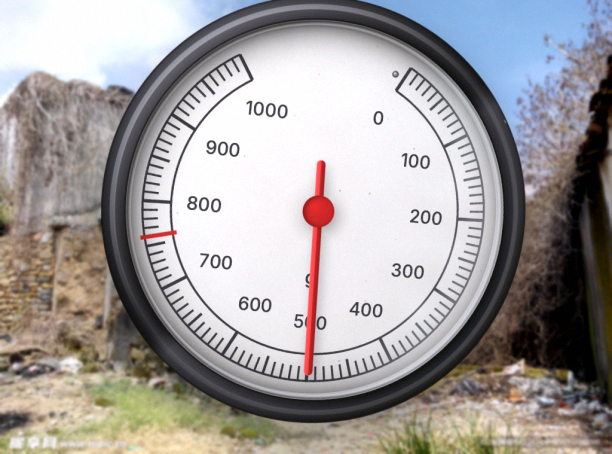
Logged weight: **500** g
